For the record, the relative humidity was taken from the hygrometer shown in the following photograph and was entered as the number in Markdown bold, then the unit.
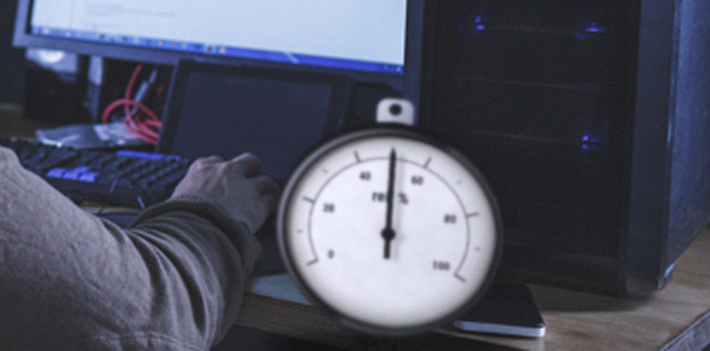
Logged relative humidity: **50** %
